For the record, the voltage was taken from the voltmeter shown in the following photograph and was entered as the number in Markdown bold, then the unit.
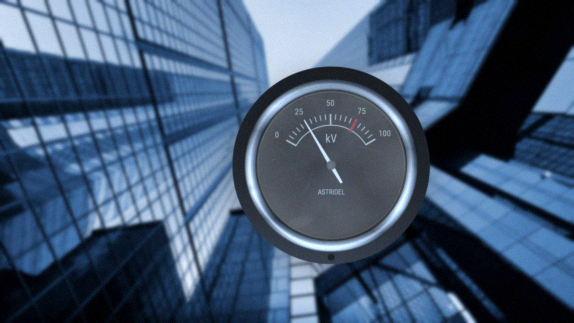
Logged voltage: **25** kV
